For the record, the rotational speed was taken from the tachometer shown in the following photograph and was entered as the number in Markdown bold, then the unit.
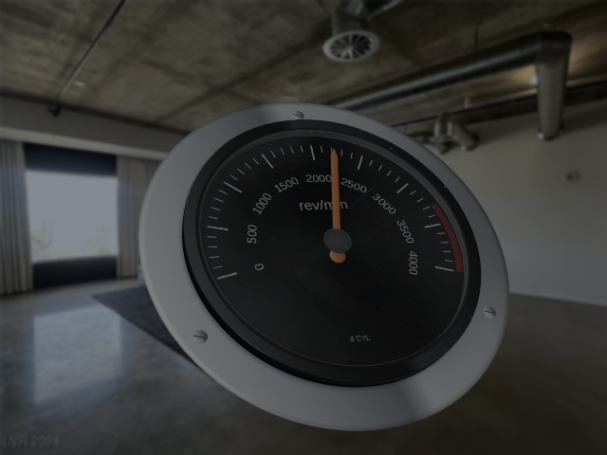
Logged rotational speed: **2200** rpm
